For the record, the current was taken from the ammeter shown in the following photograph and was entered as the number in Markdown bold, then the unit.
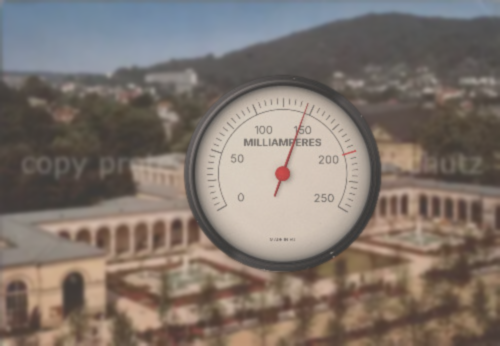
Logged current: **145** mA
